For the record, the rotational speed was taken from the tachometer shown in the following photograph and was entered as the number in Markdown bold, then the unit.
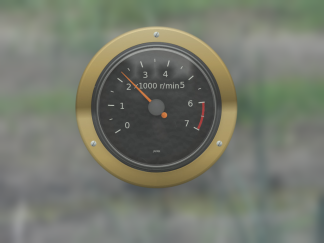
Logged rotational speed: **2250** rpm
